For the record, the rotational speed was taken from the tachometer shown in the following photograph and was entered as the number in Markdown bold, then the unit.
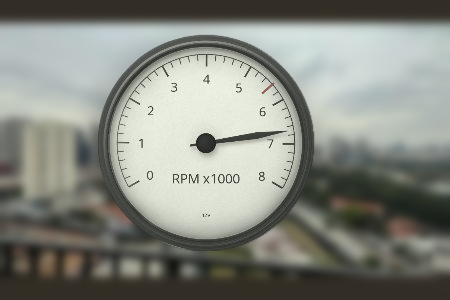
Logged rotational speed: **6700** rpm
